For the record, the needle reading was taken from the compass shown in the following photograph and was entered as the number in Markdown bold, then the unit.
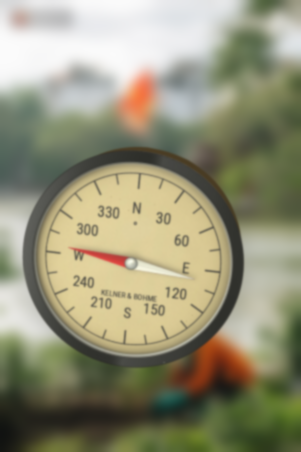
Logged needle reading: **277.5** °
